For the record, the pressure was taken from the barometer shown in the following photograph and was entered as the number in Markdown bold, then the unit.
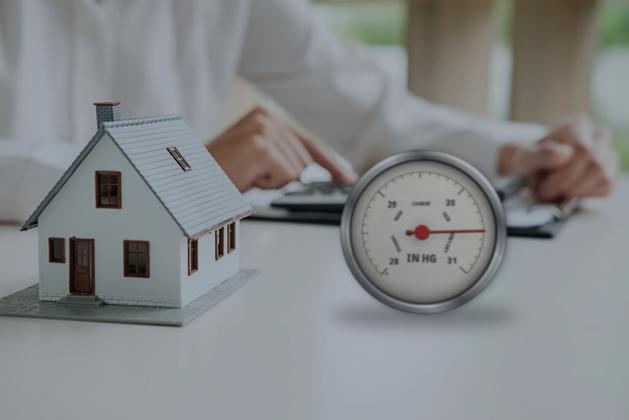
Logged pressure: **30.5** inHg
